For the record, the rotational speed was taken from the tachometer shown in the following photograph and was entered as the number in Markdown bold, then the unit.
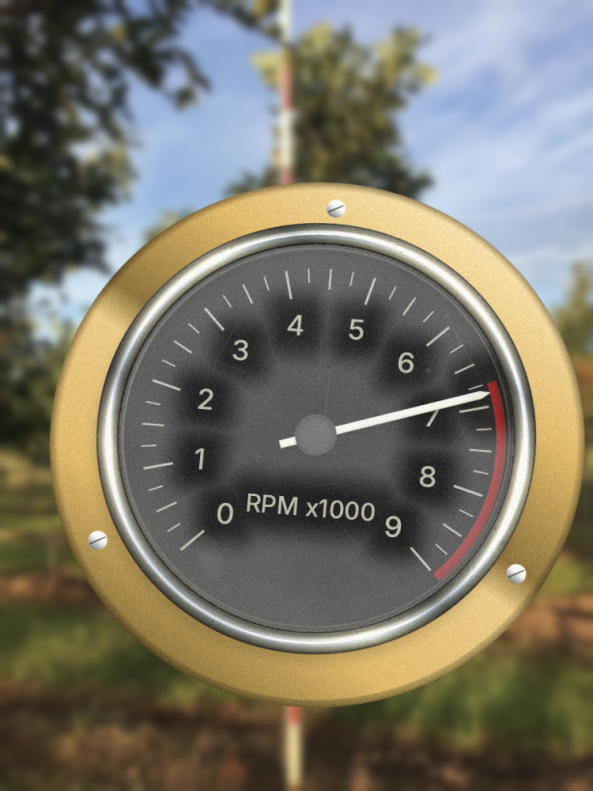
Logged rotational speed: **6875** rpm
